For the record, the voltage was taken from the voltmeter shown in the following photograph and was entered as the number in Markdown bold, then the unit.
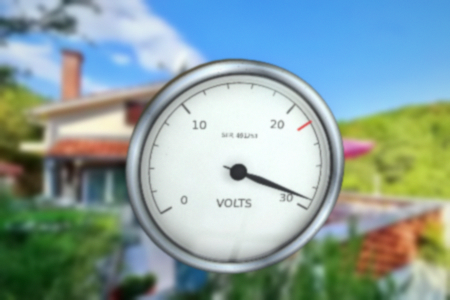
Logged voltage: **29** V
